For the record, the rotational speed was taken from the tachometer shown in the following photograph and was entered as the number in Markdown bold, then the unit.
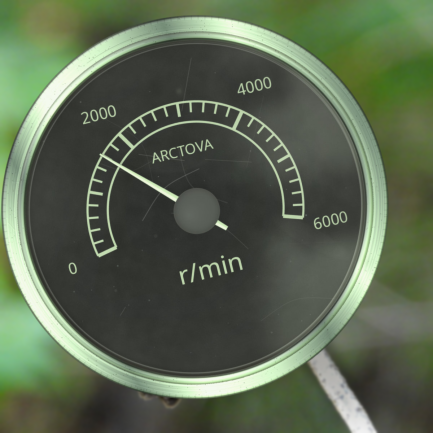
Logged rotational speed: **1600** rpm
